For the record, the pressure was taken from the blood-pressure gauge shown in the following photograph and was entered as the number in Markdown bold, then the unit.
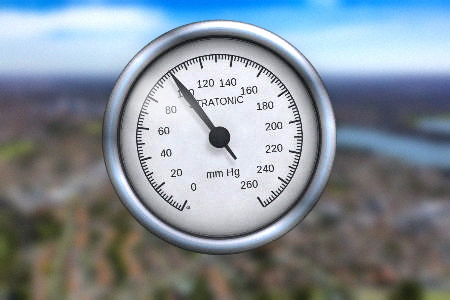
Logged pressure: **100** mmHg
